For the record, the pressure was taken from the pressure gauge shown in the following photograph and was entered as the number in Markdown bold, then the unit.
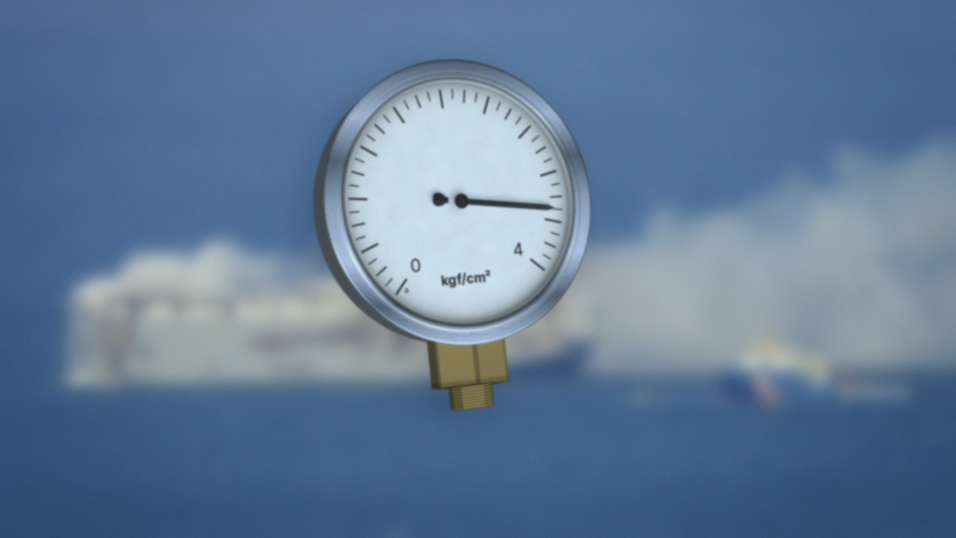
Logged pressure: **3.5** kg/cm²
